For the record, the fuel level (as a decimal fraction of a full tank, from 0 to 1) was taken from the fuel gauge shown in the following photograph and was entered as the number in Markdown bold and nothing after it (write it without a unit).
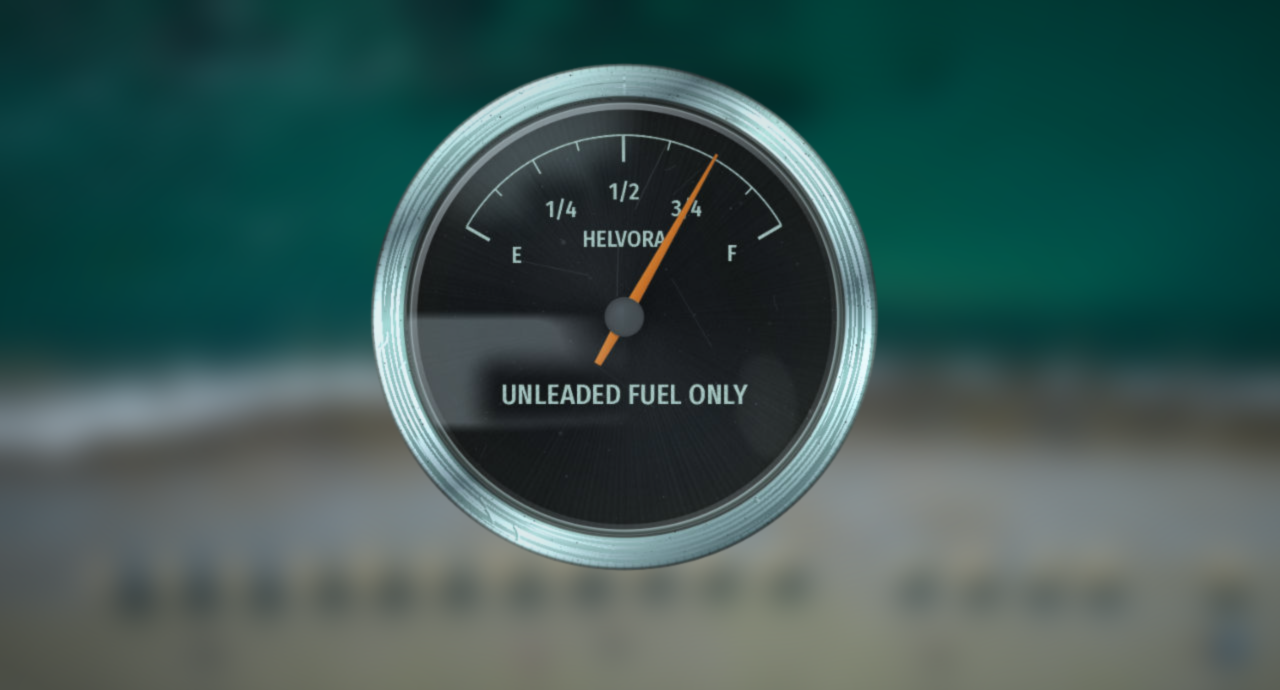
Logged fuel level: **0.75**
